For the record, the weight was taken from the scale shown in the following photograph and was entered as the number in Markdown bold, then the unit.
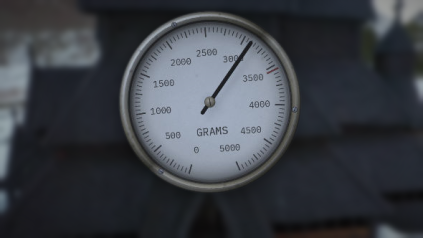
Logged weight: **3100** g
